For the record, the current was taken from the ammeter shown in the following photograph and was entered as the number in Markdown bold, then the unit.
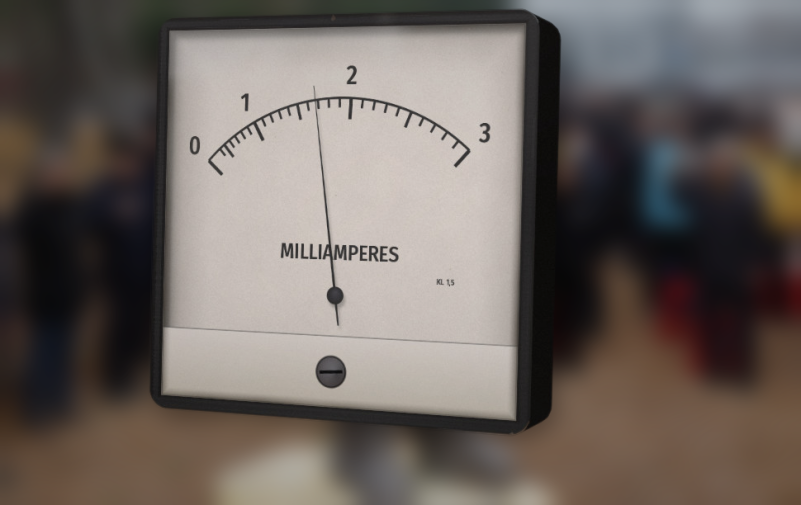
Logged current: **1.7** mA
